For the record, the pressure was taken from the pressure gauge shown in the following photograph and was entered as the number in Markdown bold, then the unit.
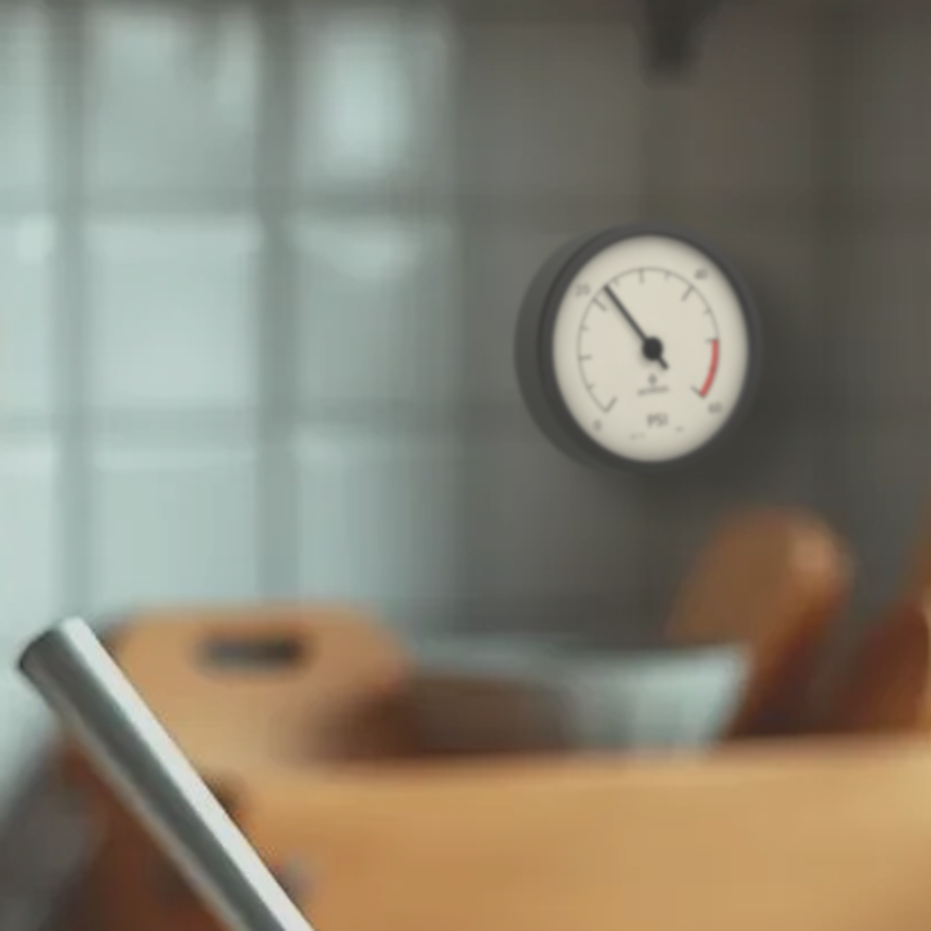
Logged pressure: **22.5** psi
